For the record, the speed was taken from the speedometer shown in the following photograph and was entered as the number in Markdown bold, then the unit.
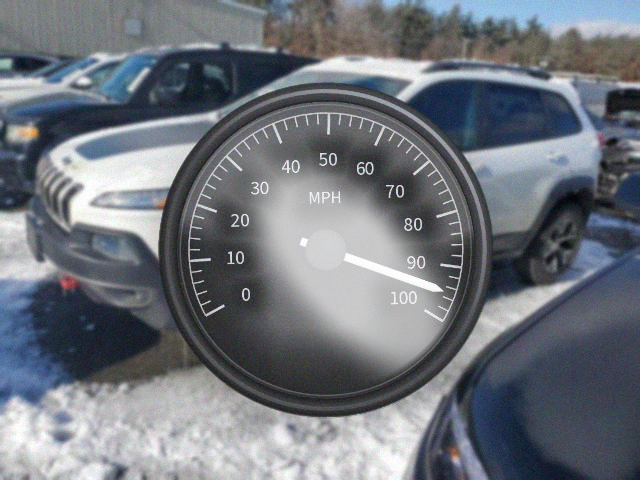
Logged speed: **95** mph
